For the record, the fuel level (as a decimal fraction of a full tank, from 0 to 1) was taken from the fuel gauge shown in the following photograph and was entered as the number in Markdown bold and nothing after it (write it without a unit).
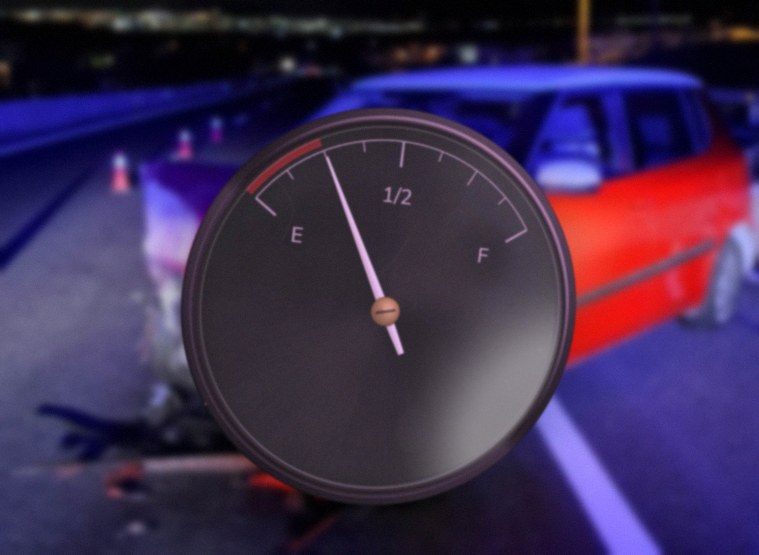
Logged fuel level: **0.25**
